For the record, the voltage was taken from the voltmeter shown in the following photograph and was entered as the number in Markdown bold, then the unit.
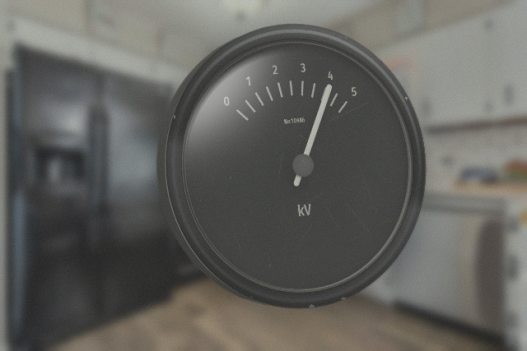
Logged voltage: **4** kV
